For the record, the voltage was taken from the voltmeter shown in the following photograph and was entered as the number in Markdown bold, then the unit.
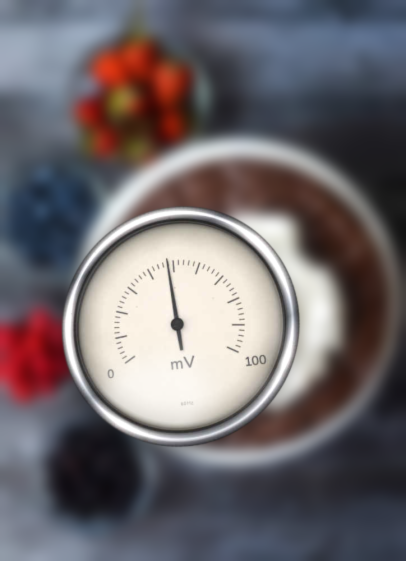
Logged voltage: **48** mV
